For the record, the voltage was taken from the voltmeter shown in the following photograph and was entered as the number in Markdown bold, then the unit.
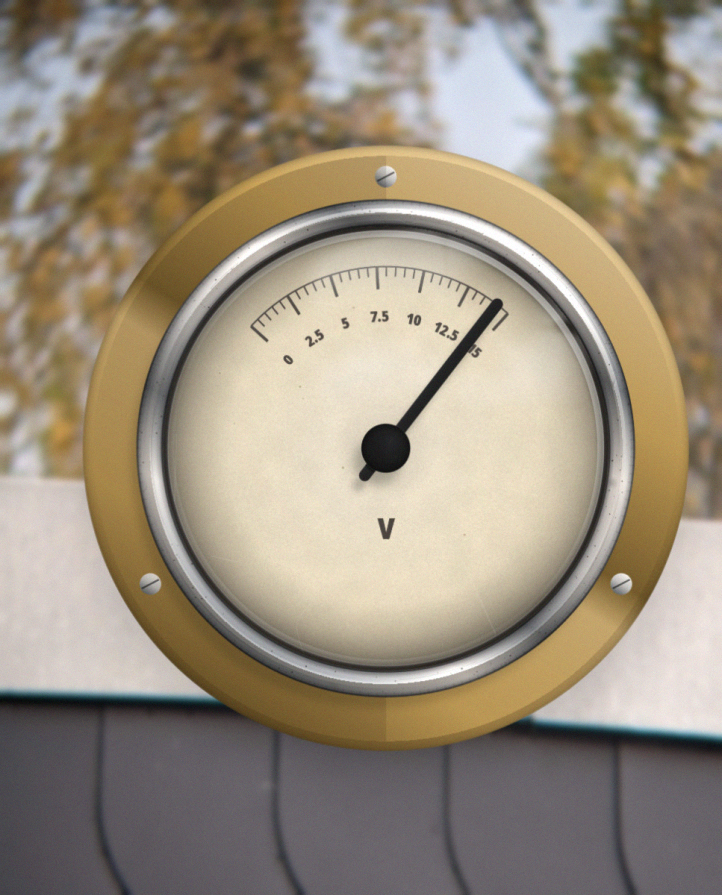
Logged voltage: **14.25** V
